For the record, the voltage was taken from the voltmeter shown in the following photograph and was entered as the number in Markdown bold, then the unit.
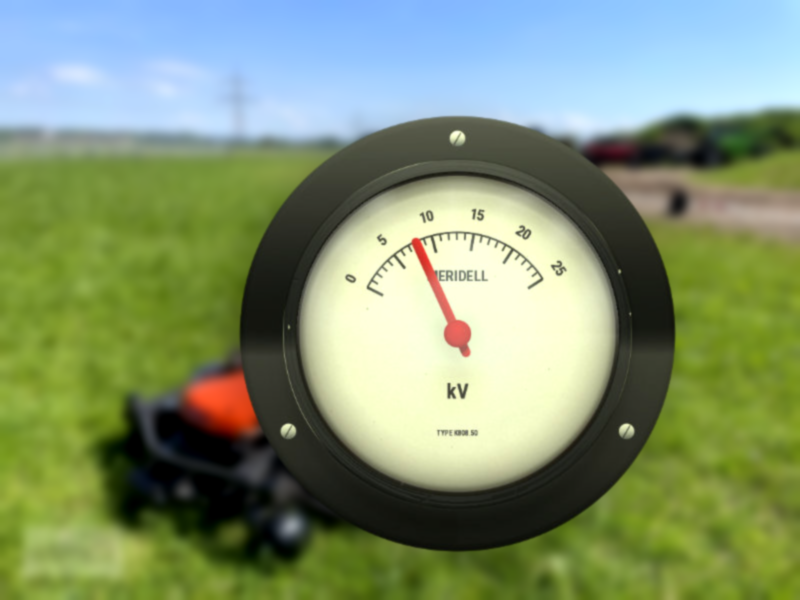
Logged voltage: **8** kV
